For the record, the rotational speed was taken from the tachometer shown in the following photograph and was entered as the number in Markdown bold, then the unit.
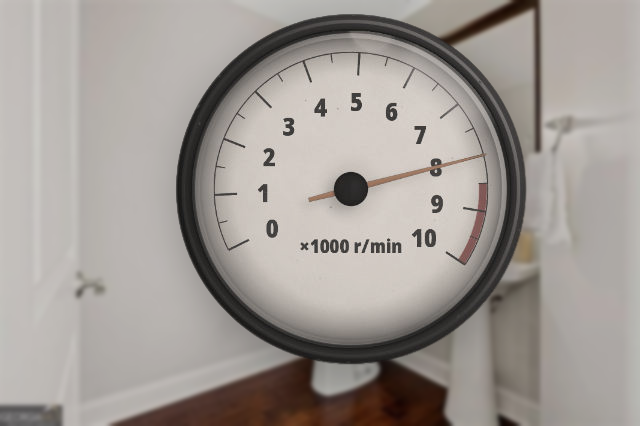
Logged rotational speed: **8000** rpm
